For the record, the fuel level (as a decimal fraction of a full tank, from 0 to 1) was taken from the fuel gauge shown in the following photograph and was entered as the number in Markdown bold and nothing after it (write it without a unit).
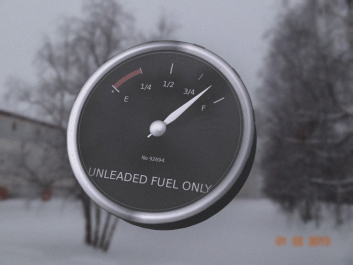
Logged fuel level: **0.875**
